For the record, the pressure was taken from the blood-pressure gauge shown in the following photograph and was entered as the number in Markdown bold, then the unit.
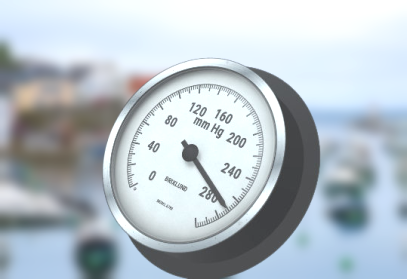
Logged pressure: **270** mmHg
